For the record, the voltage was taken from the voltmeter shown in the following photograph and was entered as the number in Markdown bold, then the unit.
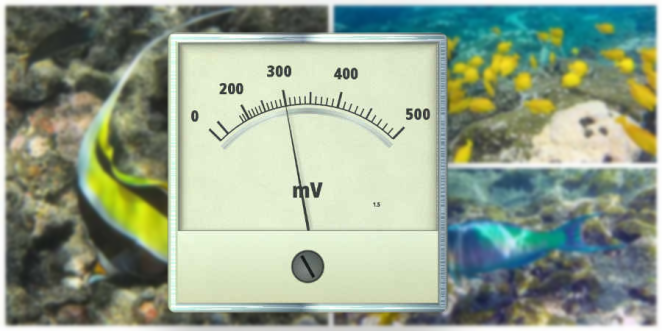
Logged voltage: **300** mV
